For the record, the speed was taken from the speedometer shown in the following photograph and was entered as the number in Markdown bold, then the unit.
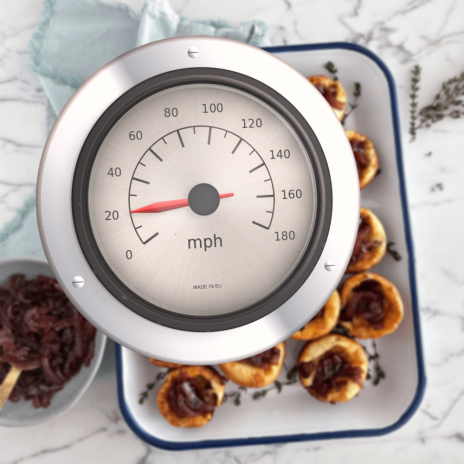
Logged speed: **20** mph
